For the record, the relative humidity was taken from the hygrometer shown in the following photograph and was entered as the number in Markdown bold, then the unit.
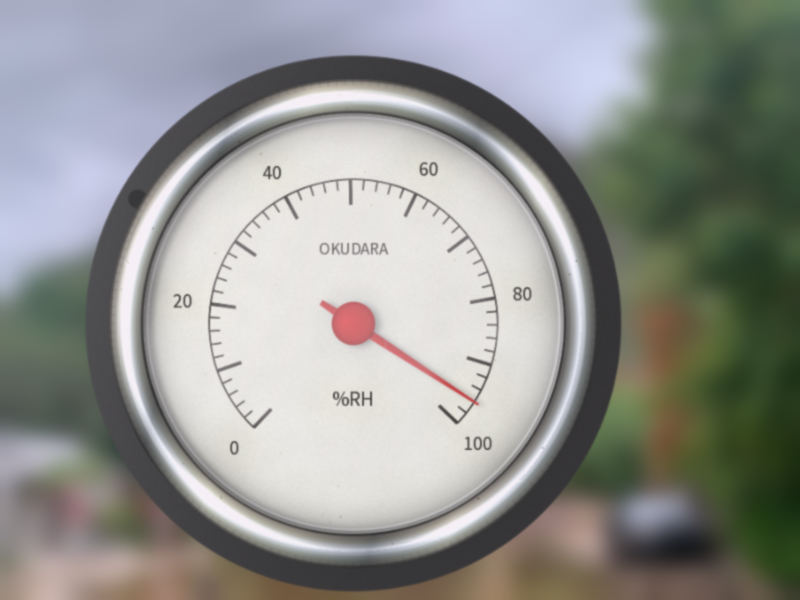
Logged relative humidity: **96** %
